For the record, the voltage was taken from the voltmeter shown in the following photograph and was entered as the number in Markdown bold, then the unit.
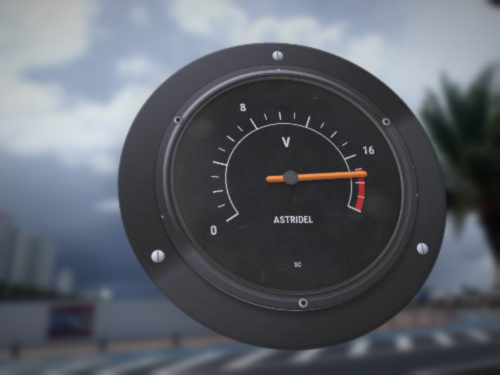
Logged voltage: **17.5** V
